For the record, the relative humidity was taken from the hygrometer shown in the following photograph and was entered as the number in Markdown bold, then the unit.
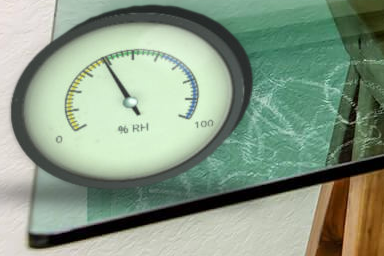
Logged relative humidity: **40** %
